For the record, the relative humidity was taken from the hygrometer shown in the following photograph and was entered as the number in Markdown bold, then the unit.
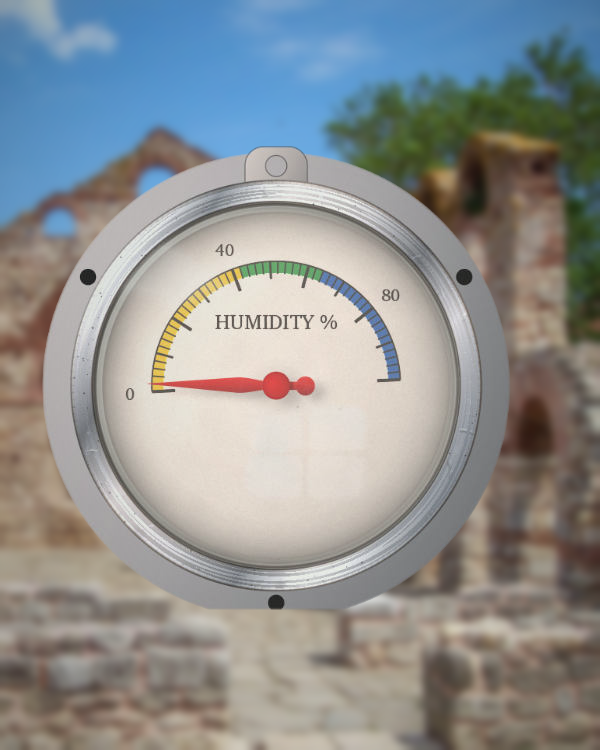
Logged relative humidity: **2** %
